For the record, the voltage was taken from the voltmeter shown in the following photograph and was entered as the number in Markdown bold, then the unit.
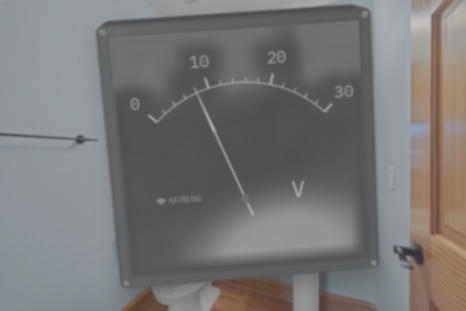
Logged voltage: **8** V
